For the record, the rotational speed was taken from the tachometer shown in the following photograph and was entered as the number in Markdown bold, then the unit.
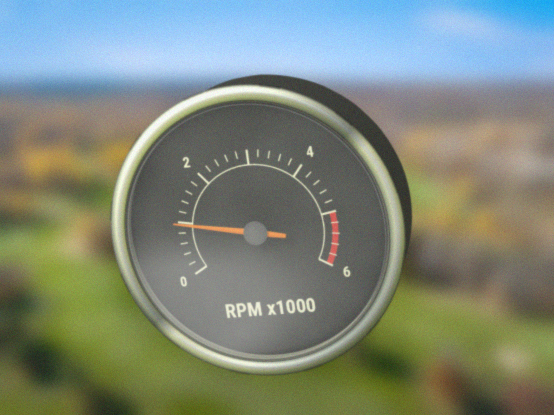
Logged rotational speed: **1000** rpm
